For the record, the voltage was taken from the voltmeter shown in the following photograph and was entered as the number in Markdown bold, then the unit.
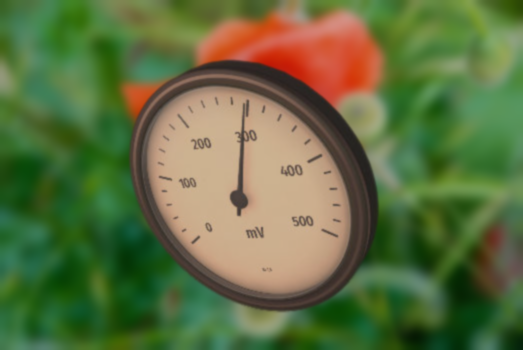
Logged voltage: **300** mV
